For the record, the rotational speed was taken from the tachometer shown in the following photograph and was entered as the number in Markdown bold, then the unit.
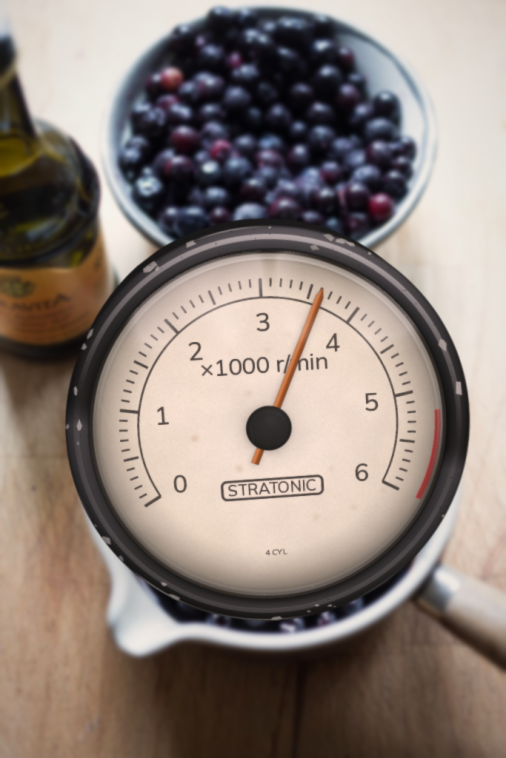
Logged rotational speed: **3600** rpm
